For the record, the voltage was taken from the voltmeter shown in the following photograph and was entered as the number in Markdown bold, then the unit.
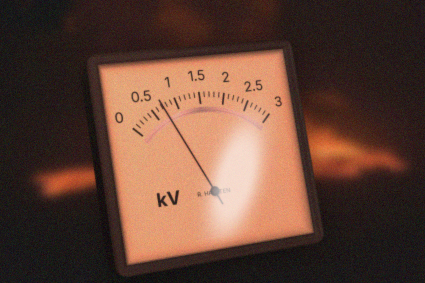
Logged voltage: **0.7** kV
